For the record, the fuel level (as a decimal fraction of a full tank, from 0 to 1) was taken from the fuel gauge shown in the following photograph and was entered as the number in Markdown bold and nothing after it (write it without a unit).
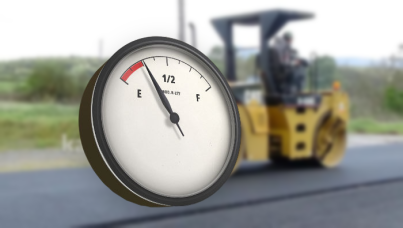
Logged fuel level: **0.25**
